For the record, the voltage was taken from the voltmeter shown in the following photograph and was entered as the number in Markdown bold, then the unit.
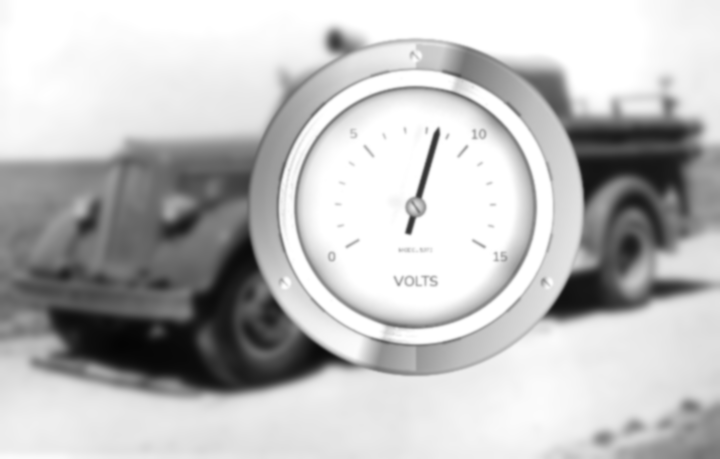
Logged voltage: **8.5** V
